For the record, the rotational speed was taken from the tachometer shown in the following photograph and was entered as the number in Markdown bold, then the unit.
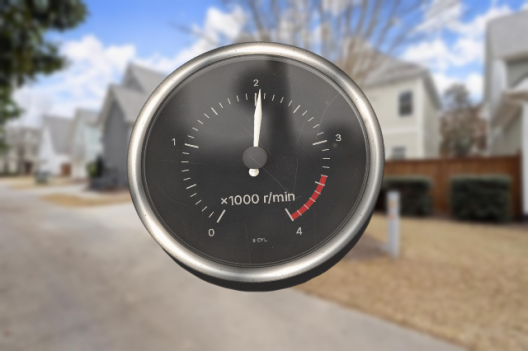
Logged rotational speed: **2050** rpm
